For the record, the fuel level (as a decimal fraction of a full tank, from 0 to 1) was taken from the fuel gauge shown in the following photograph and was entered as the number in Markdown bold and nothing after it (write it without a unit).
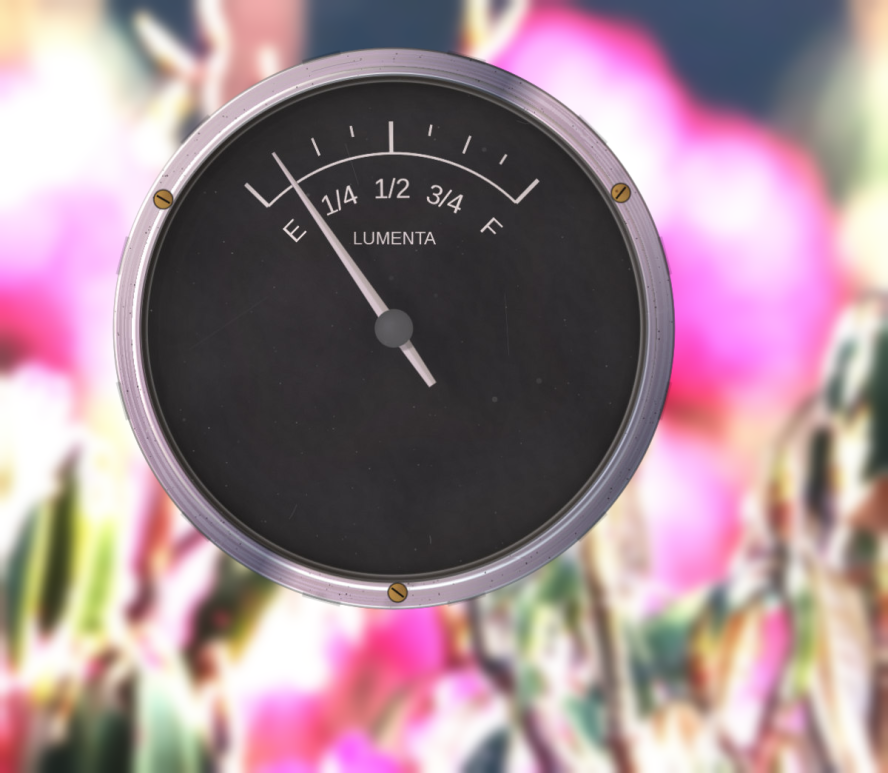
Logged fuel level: **0.125**
